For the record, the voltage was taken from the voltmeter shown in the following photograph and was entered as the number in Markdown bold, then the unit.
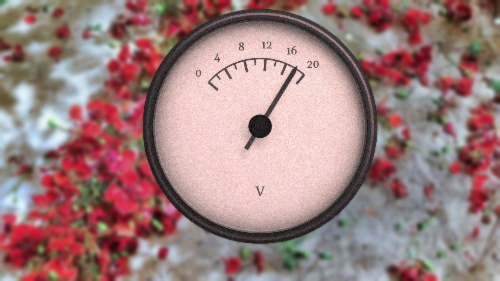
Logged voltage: **18** V
